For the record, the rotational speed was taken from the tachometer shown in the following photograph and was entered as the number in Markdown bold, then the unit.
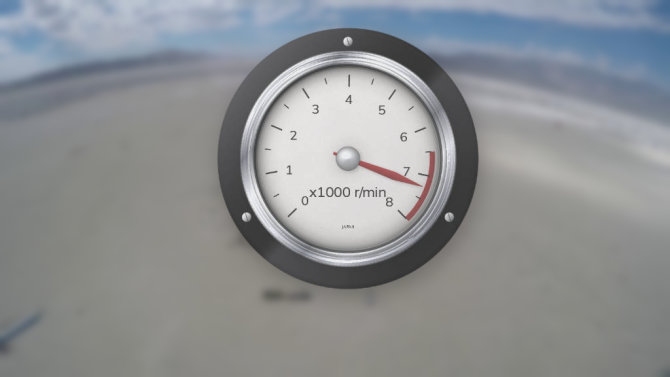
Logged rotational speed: **7250** rpm
